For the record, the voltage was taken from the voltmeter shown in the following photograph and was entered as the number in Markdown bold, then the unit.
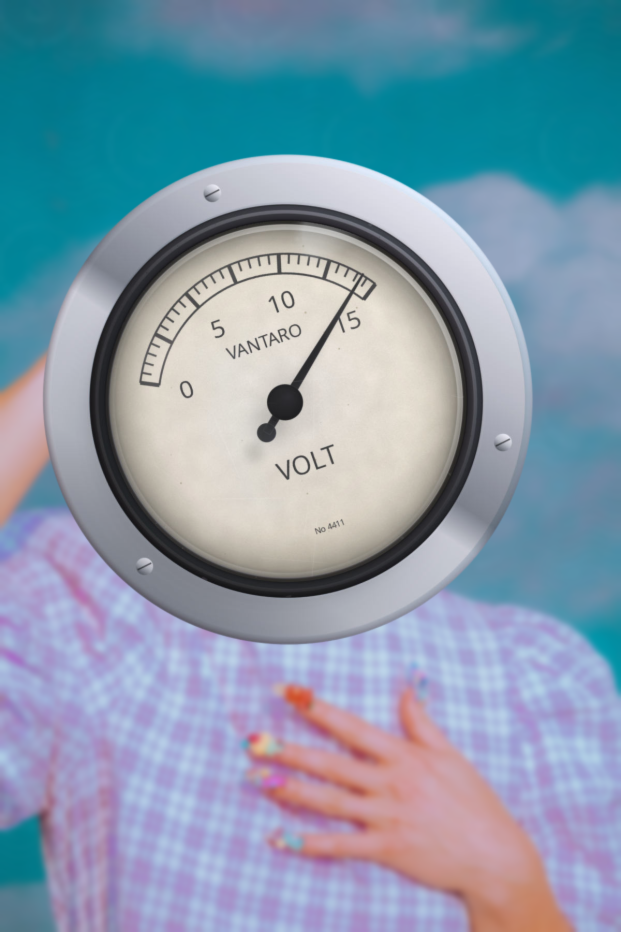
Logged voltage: **14.25** V
